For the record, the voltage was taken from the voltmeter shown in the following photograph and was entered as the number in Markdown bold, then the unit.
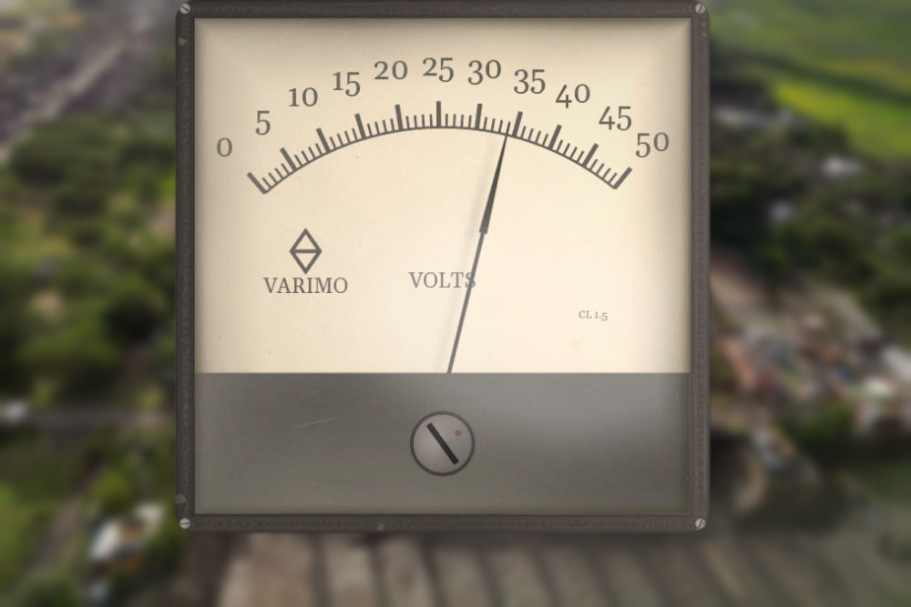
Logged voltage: **34** V
